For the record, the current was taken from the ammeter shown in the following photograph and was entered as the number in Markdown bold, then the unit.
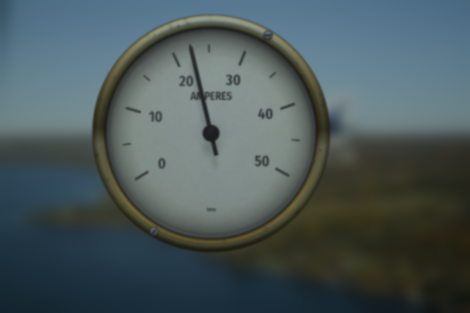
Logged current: **22.5** A
